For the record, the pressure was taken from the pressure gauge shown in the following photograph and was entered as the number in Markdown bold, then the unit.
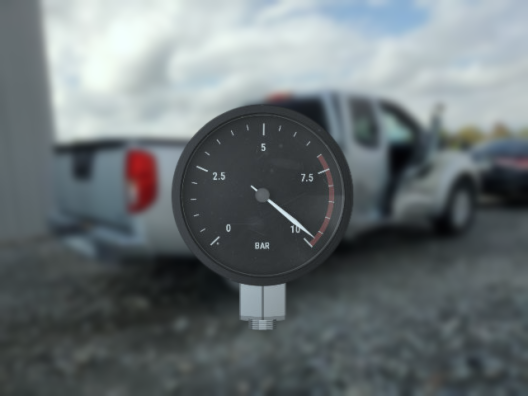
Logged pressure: **9.75** bar
